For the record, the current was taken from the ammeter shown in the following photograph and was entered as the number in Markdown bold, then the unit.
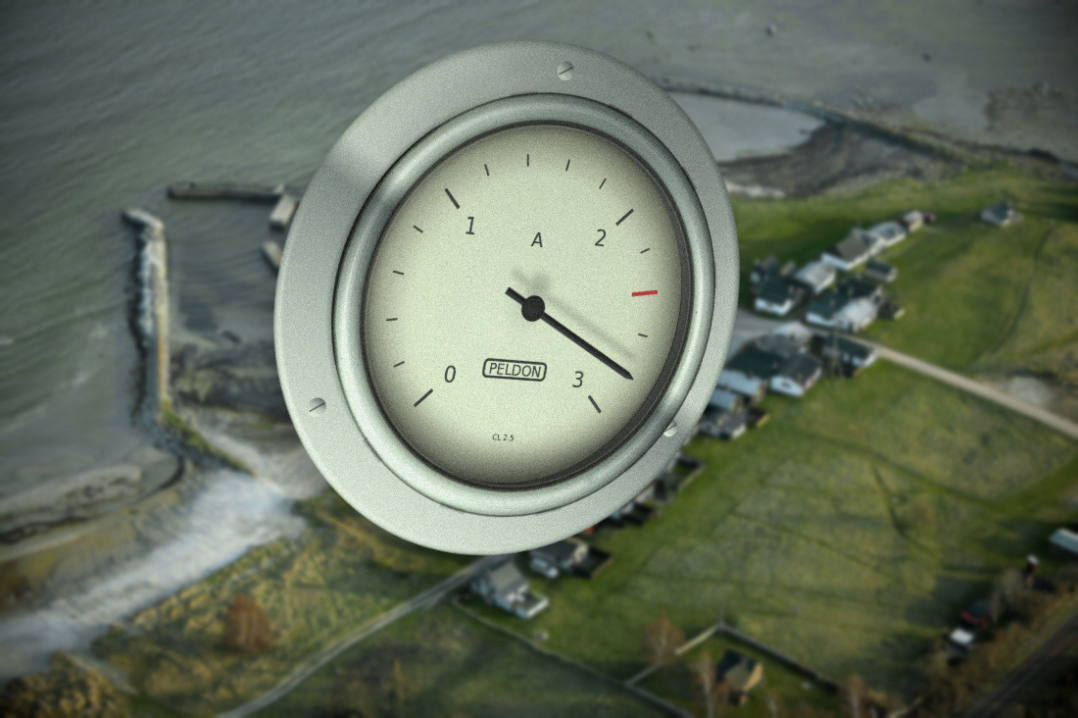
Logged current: **2.8** A
